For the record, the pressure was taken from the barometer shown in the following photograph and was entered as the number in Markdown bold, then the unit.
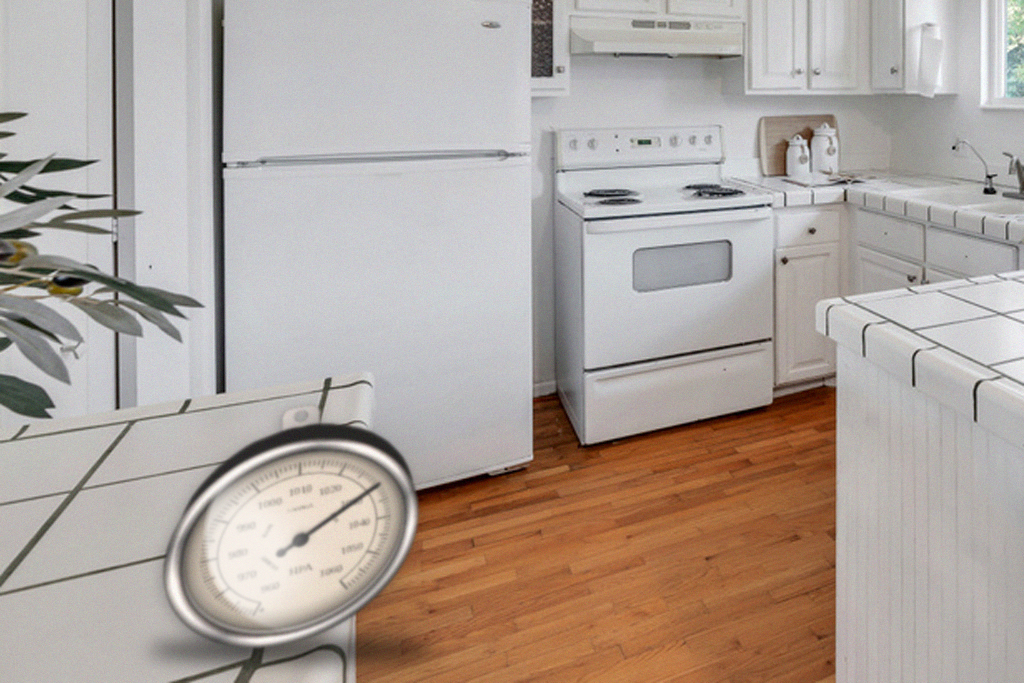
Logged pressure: **1030** hPa
